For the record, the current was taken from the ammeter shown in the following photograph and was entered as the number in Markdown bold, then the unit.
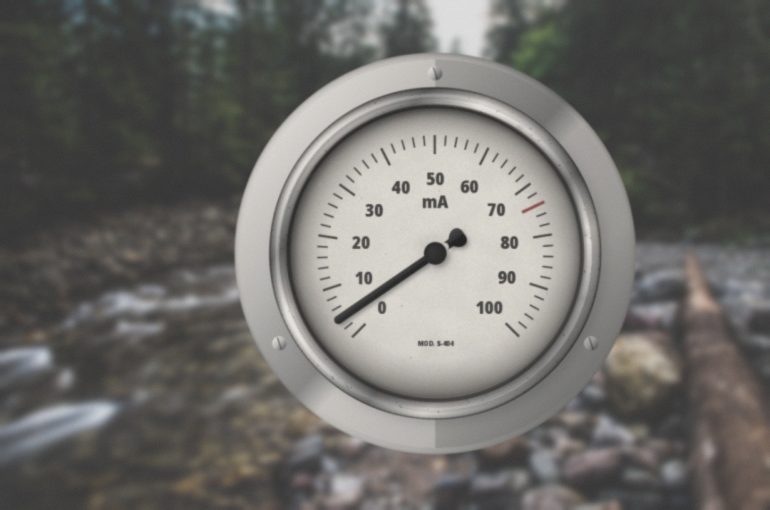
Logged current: **4** mA
